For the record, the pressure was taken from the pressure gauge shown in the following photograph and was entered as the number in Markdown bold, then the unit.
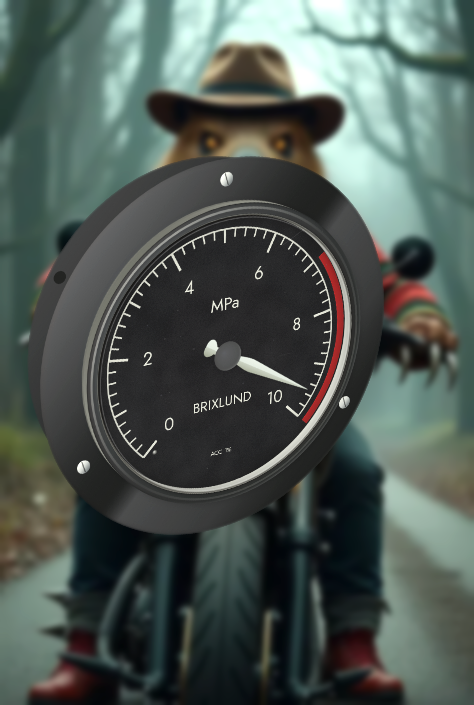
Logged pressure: **9.5** MPa
